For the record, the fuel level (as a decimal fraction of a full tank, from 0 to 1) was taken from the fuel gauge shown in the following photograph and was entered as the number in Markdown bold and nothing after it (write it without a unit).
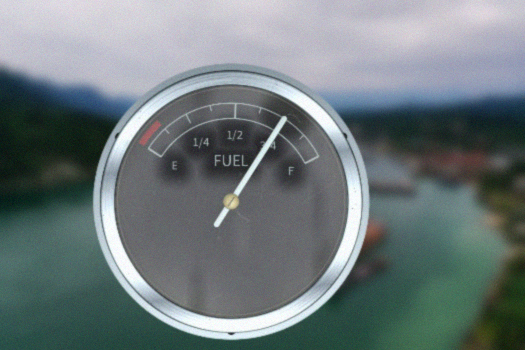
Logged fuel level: **0.75**
